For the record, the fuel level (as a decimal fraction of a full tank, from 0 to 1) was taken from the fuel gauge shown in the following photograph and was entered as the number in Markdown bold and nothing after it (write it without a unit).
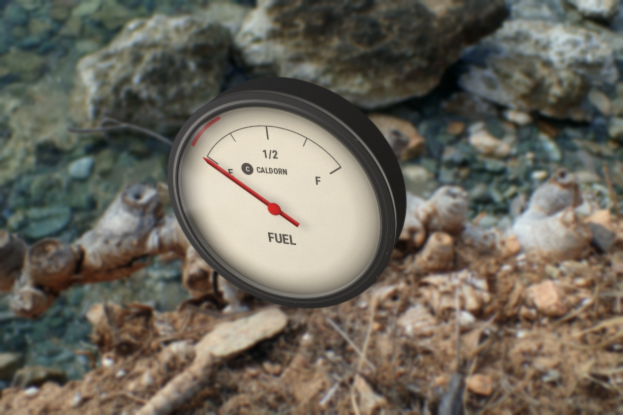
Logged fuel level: **0**
